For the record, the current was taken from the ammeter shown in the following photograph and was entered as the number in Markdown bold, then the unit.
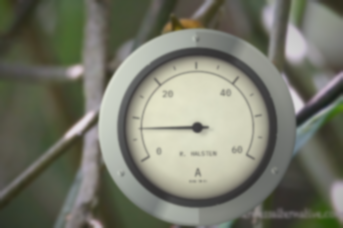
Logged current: **7.5** A
